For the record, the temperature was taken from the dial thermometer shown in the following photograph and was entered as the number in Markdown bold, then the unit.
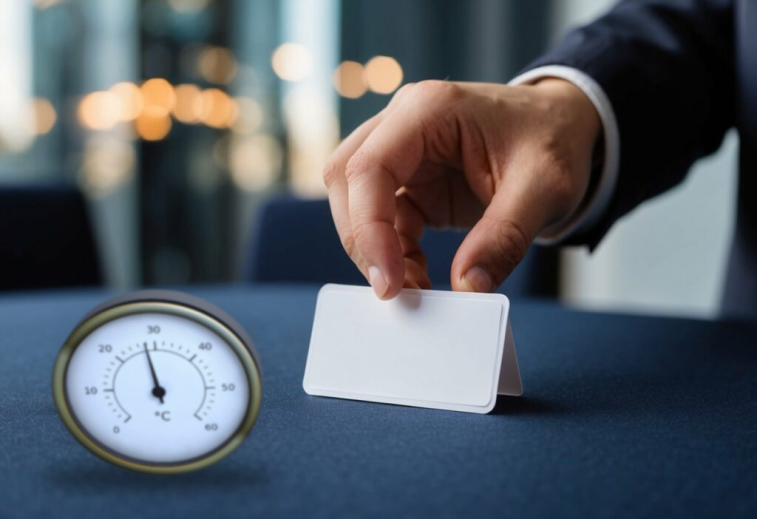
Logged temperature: **28** °C
